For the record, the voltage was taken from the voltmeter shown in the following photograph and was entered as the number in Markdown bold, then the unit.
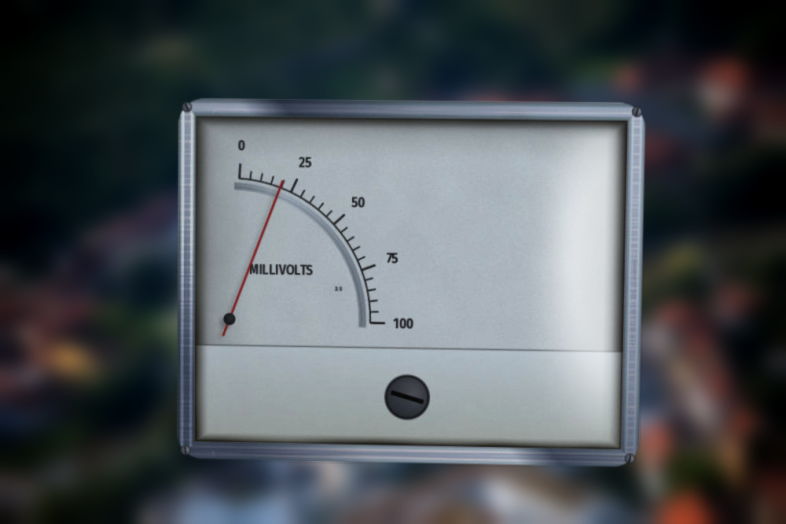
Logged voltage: **20** mV
